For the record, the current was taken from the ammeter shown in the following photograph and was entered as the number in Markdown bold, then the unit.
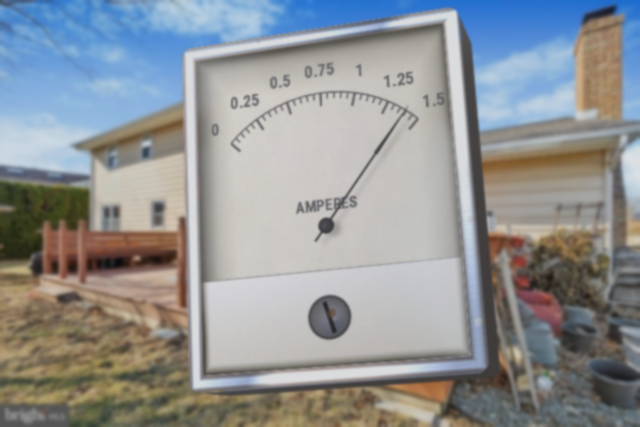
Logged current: **1.4** A
